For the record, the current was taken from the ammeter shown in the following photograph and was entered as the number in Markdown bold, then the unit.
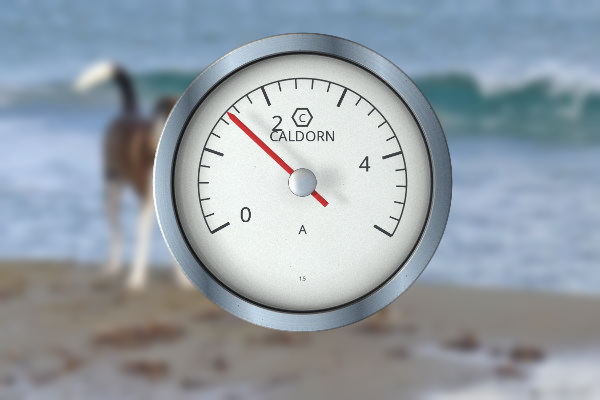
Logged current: **1.5** A
